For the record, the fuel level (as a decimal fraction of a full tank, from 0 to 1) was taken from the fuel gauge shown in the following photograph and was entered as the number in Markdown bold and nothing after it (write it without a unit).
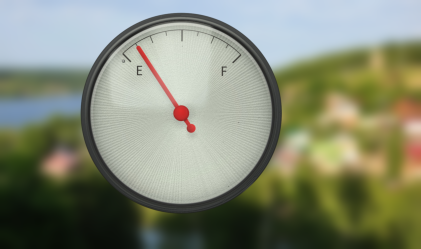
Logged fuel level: **0.125**
